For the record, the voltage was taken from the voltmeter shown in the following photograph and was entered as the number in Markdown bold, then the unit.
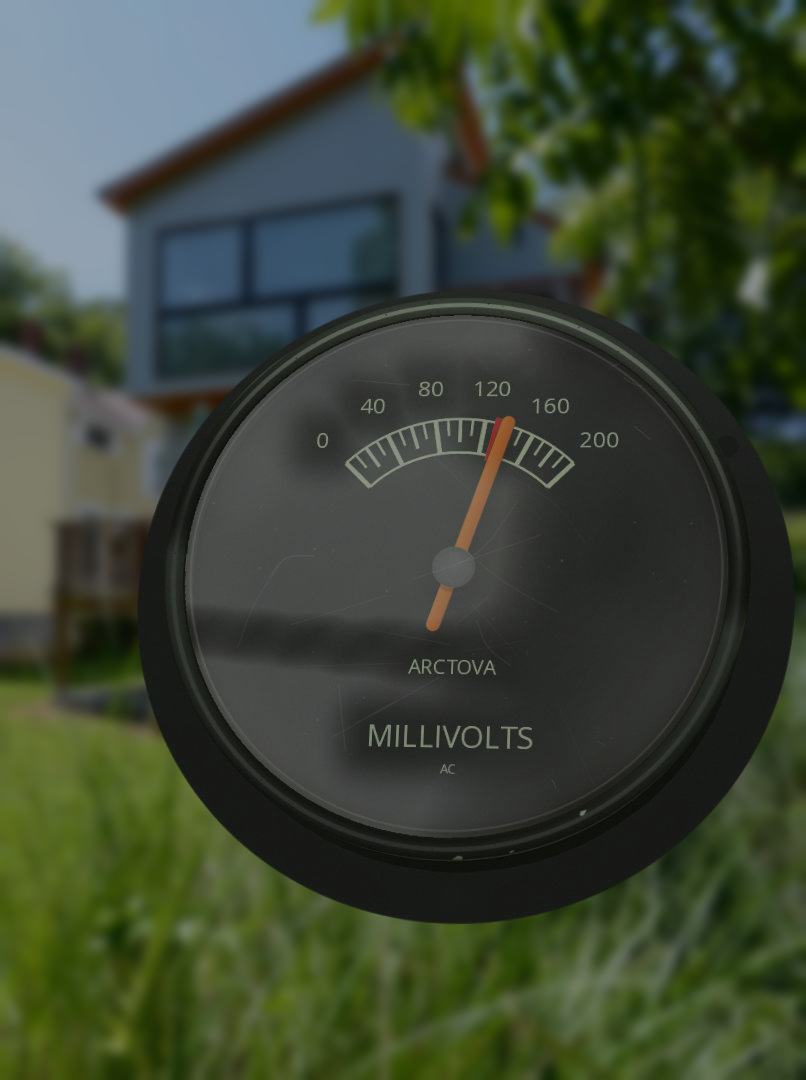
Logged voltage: **140** mV
